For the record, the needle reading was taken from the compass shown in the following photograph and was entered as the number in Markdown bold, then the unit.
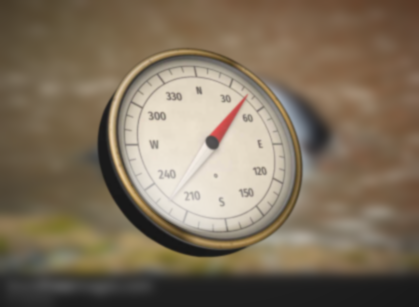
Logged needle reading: **45** °
